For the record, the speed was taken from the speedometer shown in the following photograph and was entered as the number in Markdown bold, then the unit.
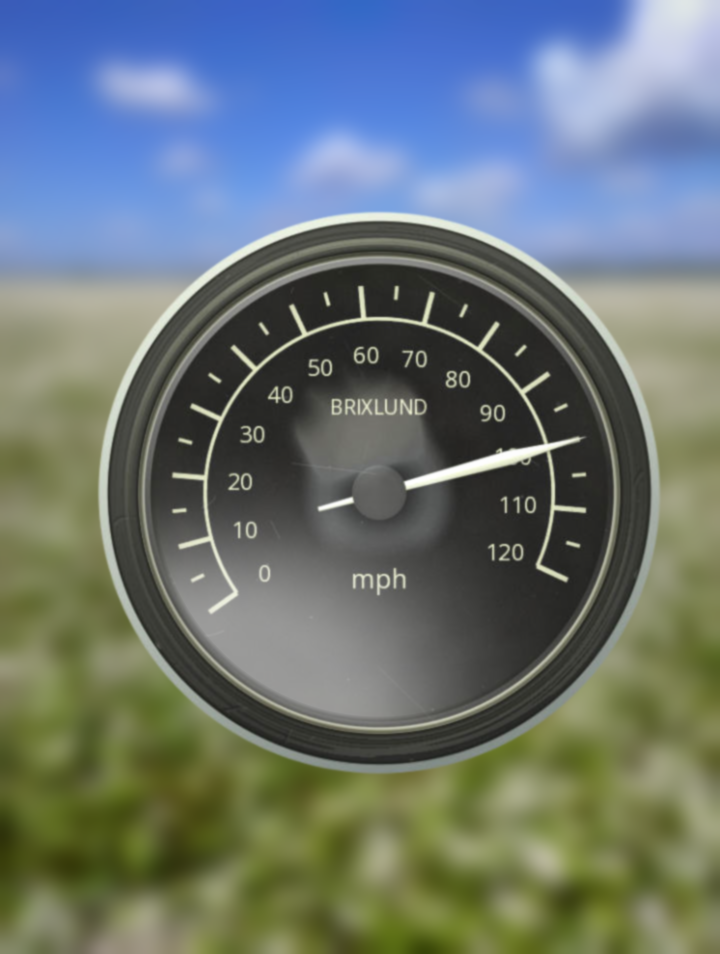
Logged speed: **100** mph
